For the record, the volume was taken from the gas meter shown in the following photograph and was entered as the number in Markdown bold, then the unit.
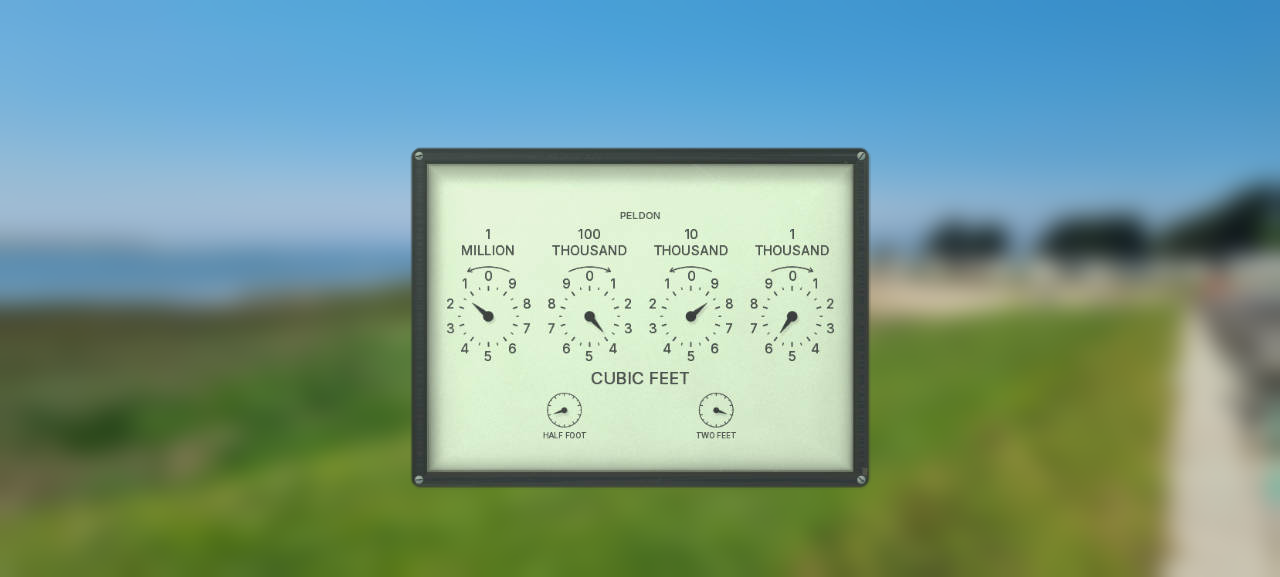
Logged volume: **138600** ft³
